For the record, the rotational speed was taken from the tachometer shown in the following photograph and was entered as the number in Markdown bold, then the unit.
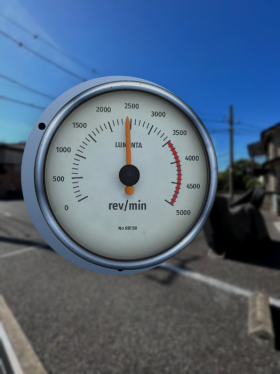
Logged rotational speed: **2400** rpm
